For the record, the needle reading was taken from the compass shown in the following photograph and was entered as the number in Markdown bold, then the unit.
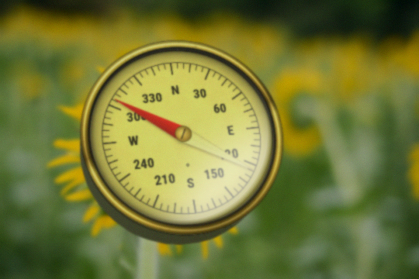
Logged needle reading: **305** °
